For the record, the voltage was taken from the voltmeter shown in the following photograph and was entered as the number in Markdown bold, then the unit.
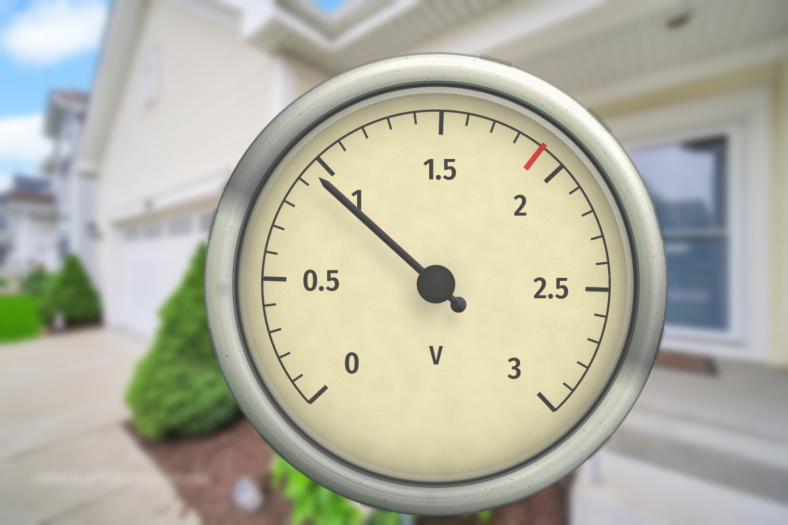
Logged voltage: **0.95** V
